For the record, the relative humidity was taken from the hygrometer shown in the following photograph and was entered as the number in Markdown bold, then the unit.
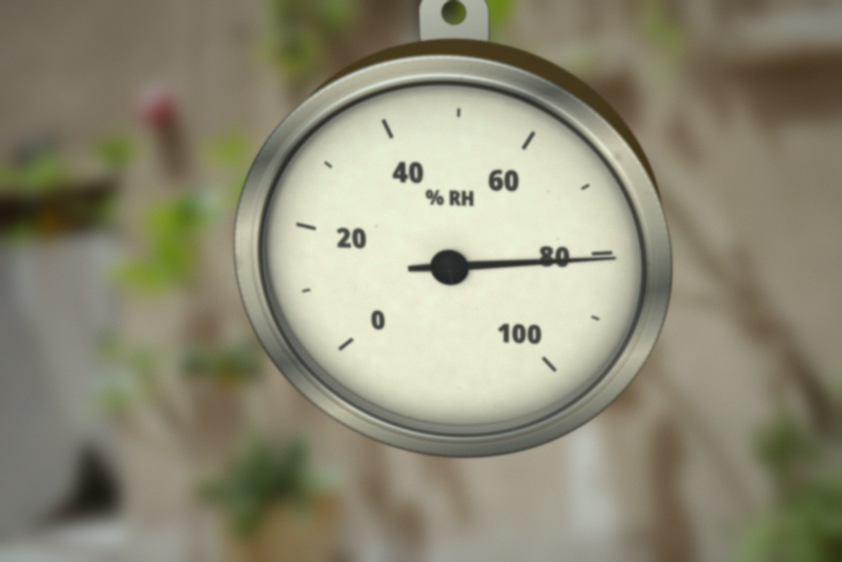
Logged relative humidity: **80** %
